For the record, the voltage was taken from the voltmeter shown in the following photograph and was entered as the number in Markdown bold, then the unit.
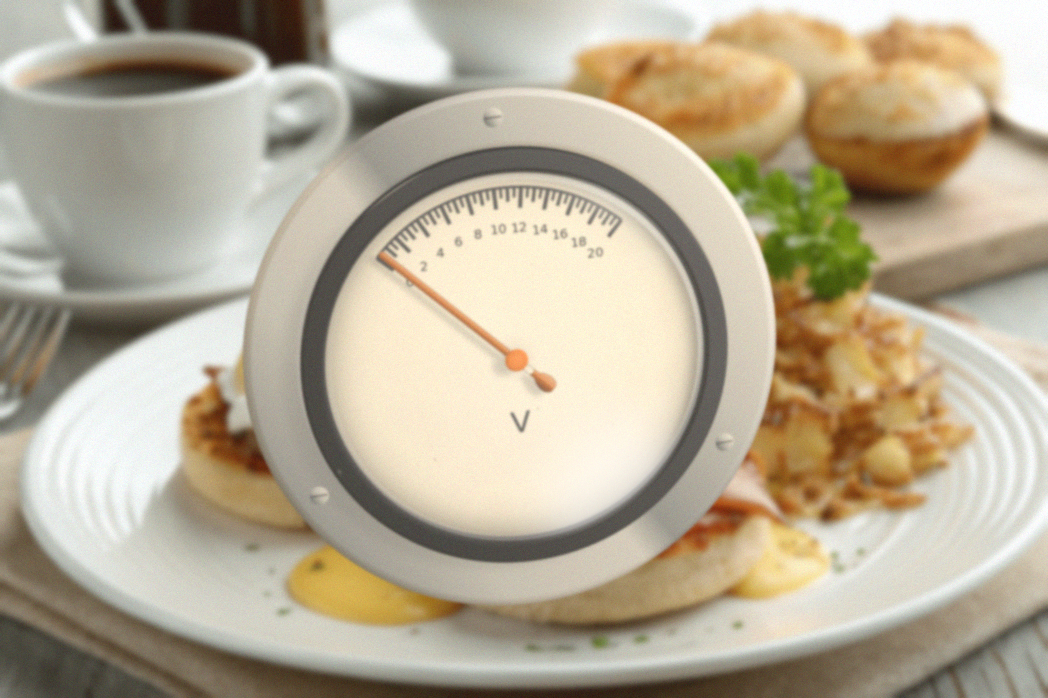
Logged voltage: **0.5** V
